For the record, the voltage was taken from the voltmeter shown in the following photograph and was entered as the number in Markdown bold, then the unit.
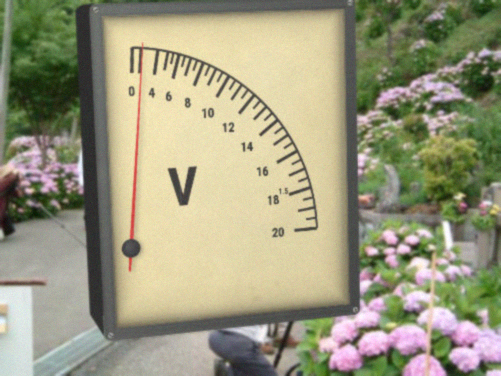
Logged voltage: **2** V
